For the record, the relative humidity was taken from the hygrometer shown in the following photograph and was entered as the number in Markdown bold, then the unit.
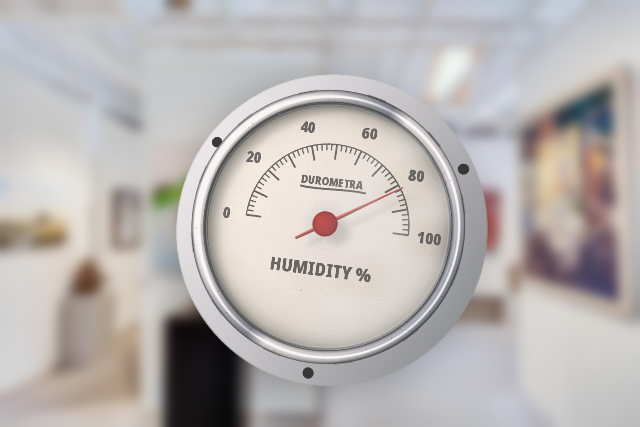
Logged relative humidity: **82** %
